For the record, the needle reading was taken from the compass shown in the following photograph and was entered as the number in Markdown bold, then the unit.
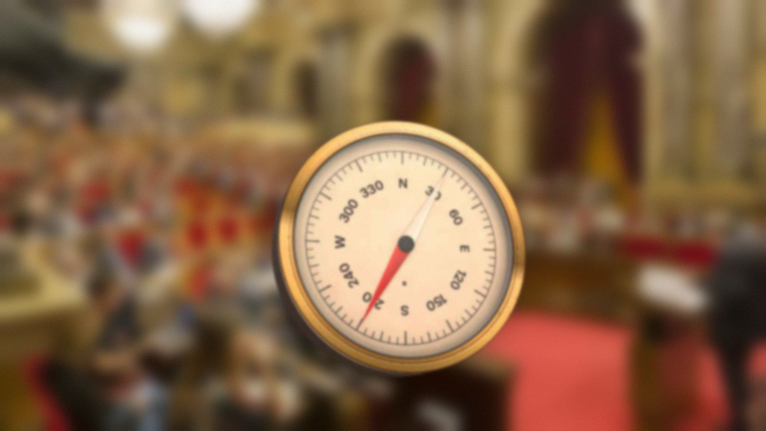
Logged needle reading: **210** °
